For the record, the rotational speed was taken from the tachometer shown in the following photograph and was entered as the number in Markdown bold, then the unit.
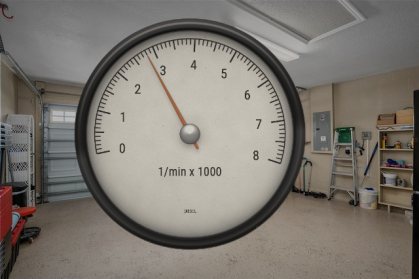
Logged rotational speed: **2800** rpm
